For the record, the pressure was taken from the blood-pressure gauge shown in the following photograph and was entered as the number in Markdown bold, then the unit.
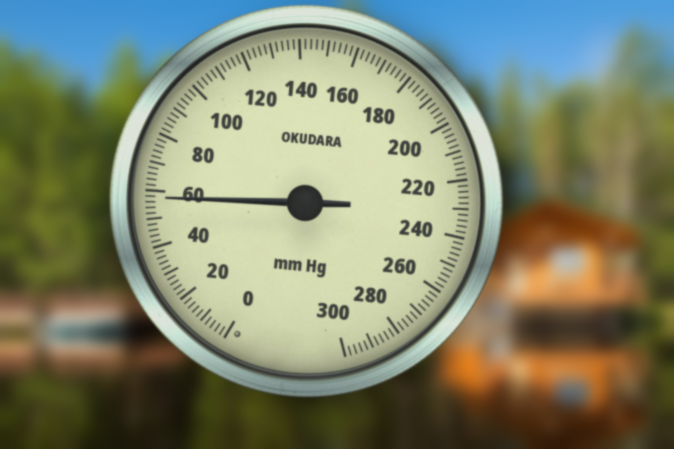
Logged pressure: **58** mmHg
